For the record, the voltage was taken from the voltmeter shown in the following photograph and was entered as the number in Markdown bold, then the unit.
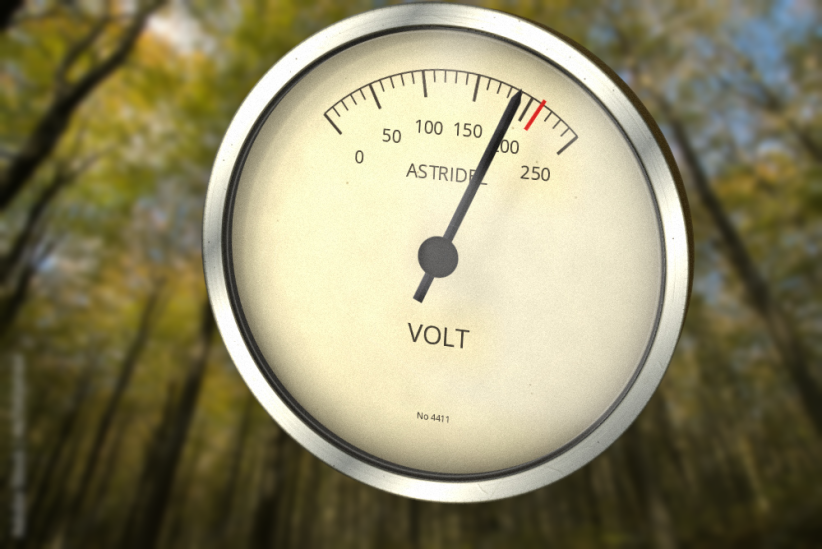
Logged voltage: **190** V
